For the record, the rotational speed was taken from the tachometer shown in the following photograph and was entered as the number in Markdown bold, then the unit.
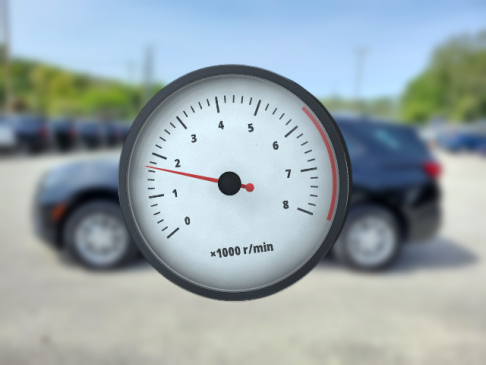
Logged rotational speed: **1700** rpm
